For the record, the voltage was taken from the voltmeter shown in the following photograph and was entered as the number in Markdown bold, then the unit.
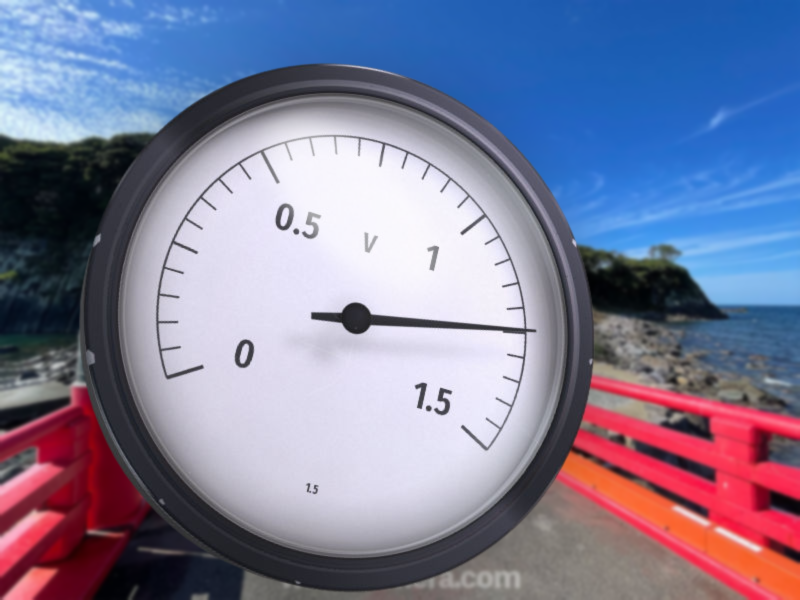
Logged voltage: **1.25** V
